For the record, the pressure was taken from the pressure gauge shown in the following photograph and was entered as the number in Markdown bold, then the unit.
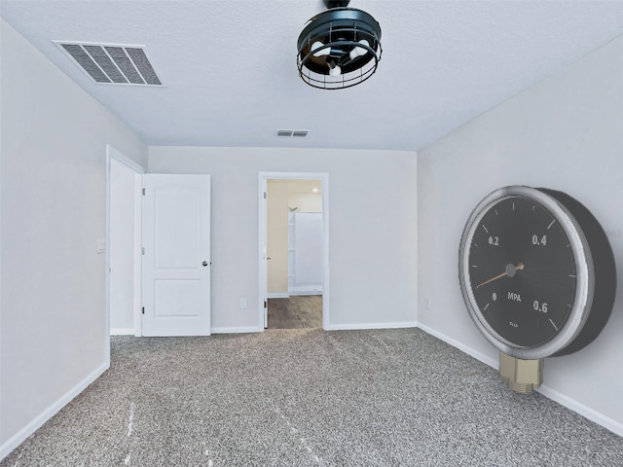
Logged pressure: **0.05** MPa
